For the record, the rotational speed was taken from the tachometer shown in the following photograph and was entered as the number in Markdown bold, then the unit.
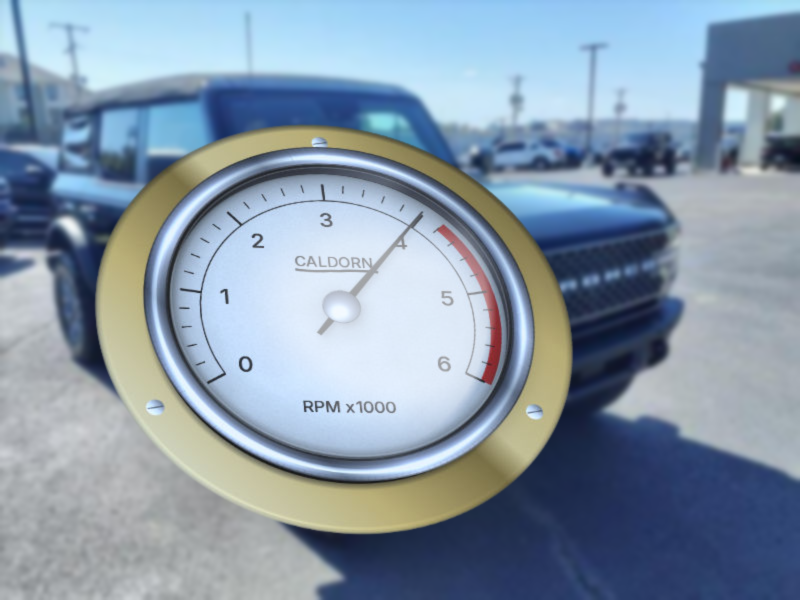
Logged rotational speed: **4000** rpm
